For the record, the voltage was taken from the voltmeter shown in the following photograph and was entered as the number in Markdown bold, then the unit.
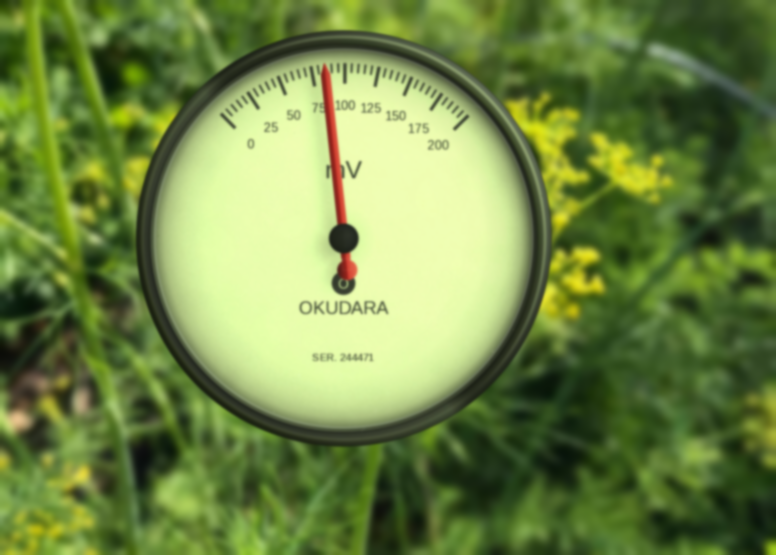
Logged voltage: **85** mV
